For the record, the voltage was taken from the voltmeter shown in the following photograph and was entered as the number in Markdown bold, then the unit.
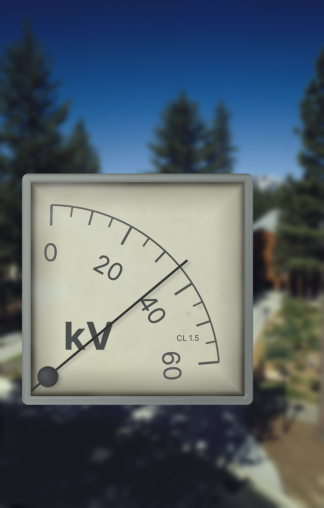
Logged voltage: **35** kV
